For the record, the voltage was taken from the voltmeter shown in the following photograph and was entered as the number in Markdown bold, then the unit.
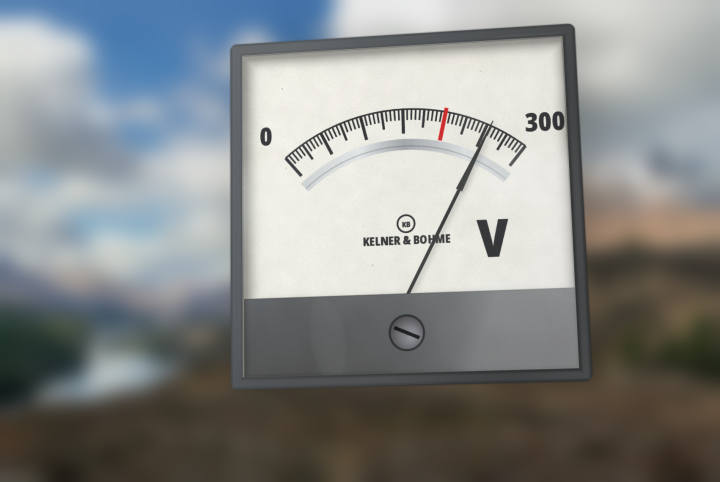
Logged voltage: **255** V
